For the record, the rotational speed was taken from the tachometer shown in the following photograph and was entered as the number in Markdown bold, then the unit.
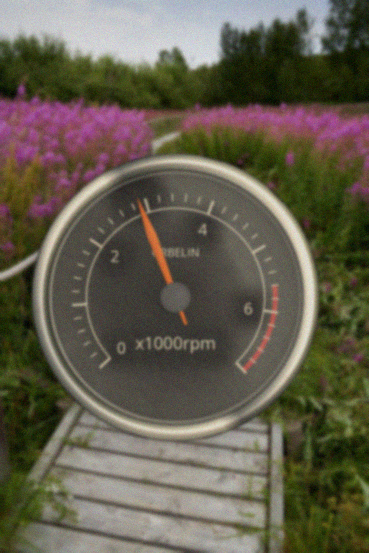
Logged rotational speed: **2900** rpm
